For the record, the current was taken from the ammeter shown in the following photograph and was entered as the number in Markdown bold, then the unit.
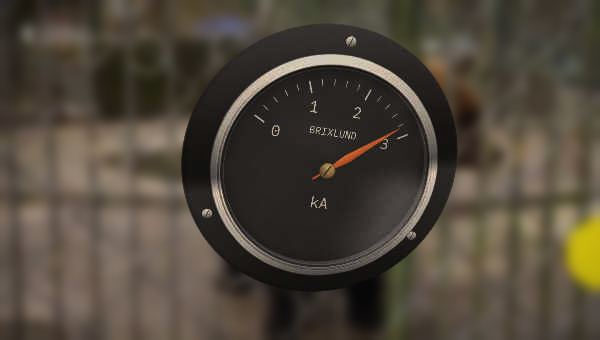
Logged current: **2.8** kA
